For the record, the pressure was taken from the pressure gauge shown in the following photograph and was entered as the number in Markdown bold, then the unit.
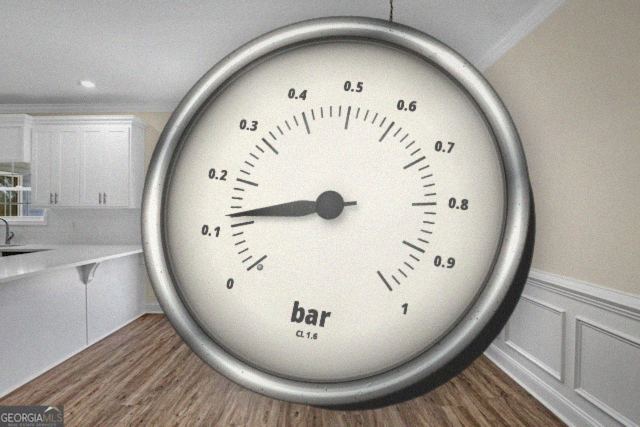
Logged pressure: **0.12** bar
